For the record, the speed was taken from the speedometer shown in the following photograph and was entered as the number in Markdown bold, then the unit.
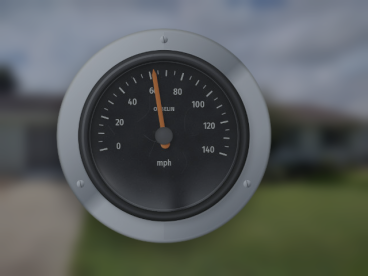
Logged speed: **62.5** mph
